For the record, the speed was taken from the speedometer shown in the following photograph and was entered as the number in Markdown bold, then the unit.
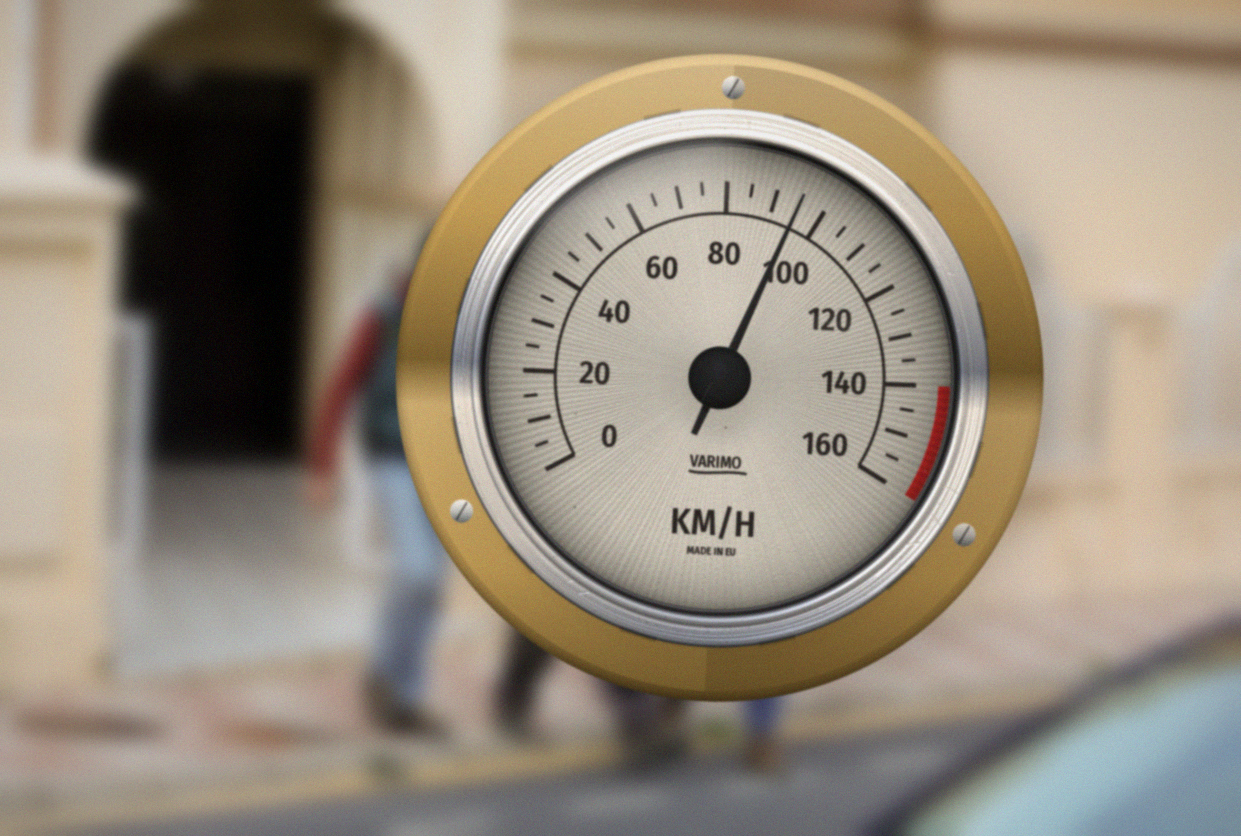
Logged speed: **95** km/h
